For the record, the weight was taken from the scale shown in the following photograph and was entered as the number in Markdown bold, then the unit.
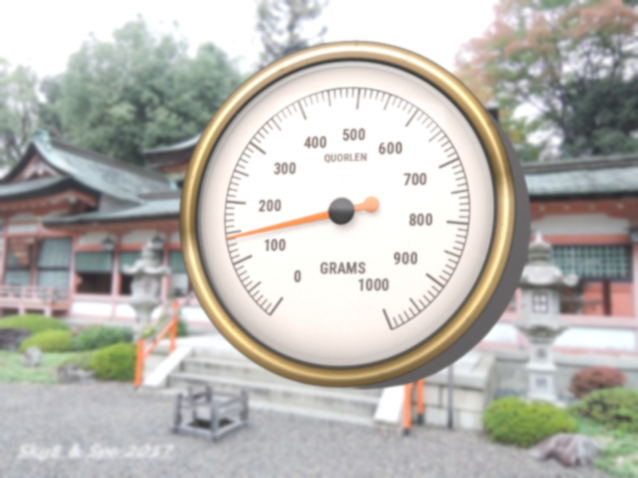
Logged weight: **140** g
